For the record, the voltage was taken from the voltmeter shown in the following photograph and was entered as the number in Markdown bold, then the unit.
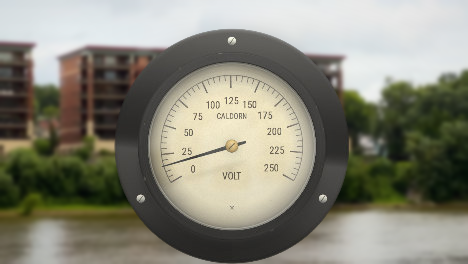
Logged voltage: **15** V
